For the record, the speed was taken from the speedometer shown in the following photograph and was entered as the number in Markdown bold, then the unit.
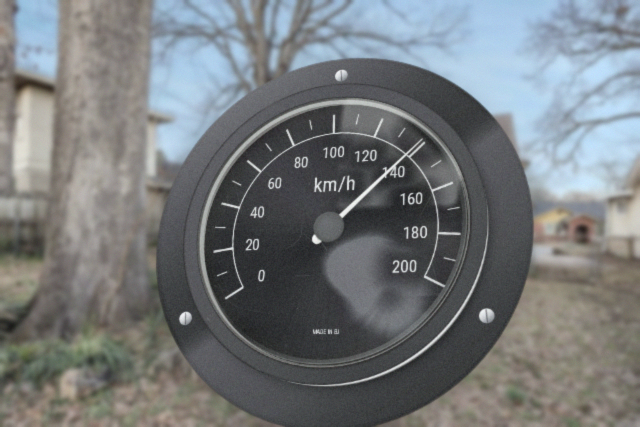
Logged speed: **140** km/h
